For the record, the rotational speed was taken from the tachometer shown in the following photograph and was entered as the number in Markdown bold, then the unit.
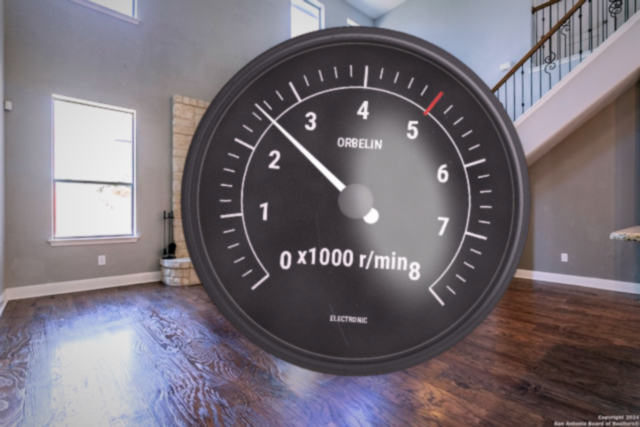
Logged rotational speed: **2500** rpm
